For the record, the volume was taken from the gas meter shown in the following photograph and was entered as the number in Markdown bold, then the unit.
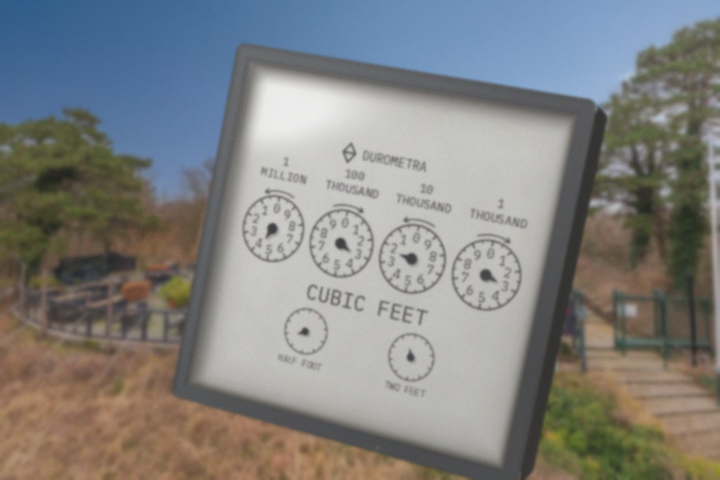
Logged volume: **432300** ft³
